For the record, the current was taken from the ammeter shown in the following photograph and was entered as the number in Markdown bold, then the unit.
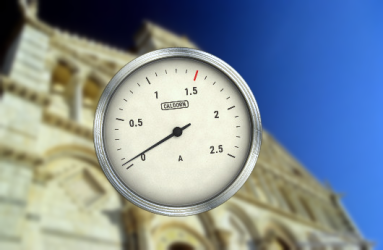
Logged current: **0.05** A
